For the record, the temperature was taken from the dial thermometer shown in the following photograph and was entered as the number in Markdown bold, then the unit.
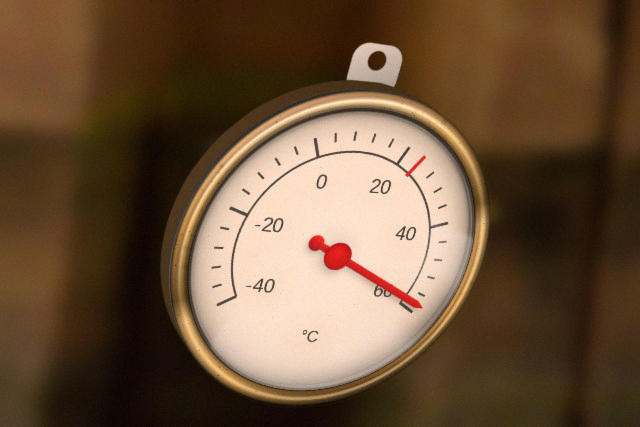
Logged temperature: **58** °C
